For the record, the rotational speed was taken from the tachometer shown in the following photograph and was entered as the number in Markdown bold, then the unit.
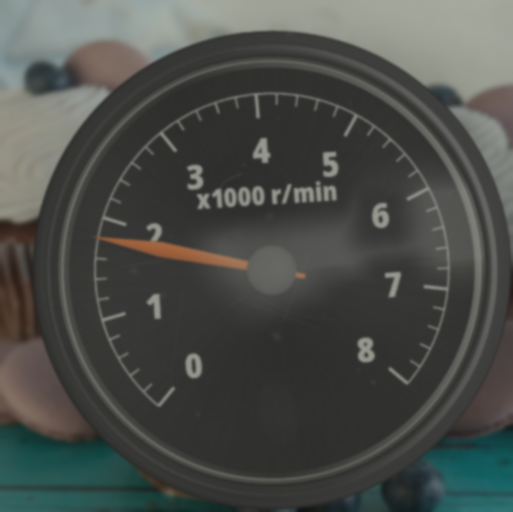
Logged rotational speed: **1800** rpm
